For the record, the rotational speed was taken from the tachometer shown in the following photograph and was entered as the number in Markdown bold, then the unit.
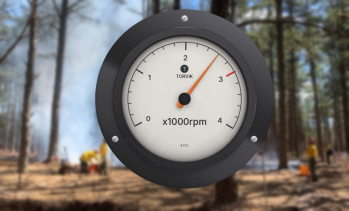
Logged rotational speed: **2600** rpm
